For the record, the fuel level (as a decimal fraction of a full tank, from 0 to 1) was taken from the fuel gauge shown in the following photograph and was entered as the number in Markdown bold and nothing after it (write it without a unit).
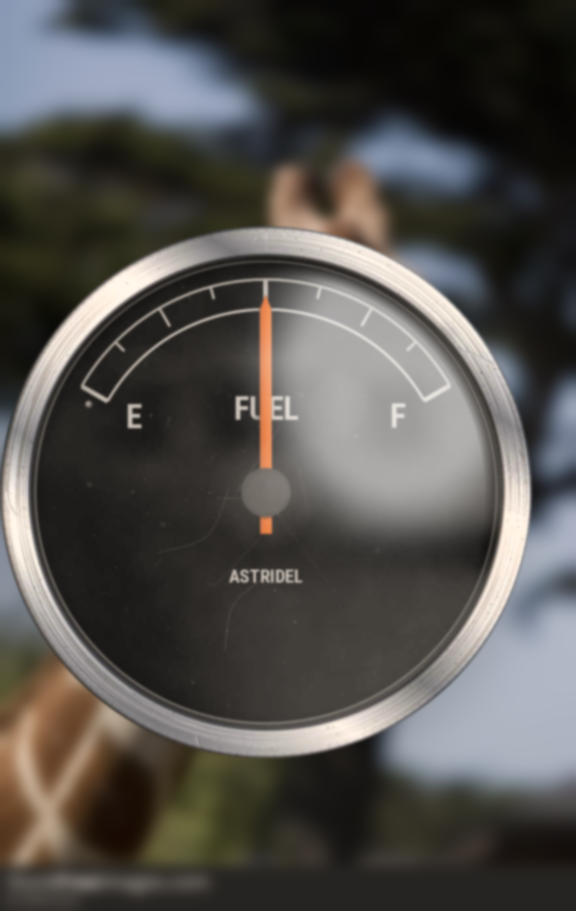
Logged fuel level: **0.5**
